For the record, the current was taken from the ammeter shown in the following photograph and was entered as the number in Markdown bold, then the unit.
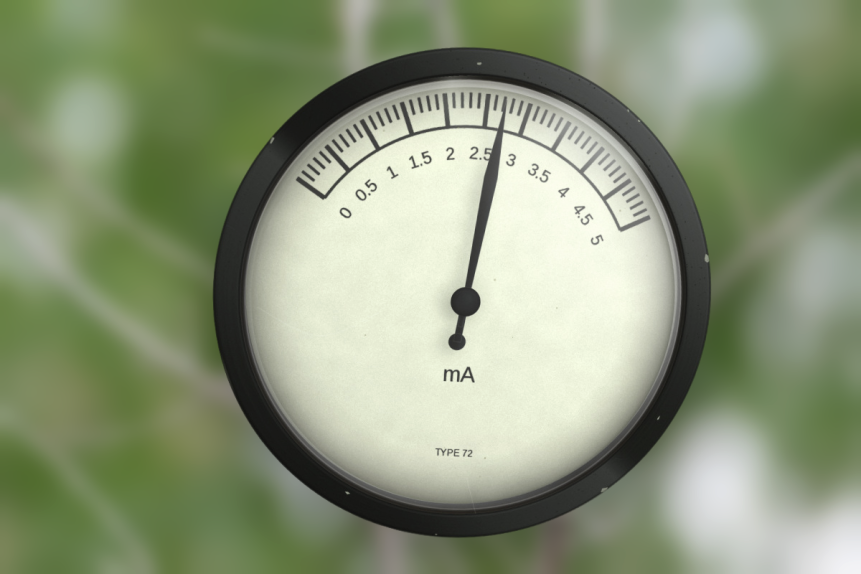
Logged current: **2.7** mA
